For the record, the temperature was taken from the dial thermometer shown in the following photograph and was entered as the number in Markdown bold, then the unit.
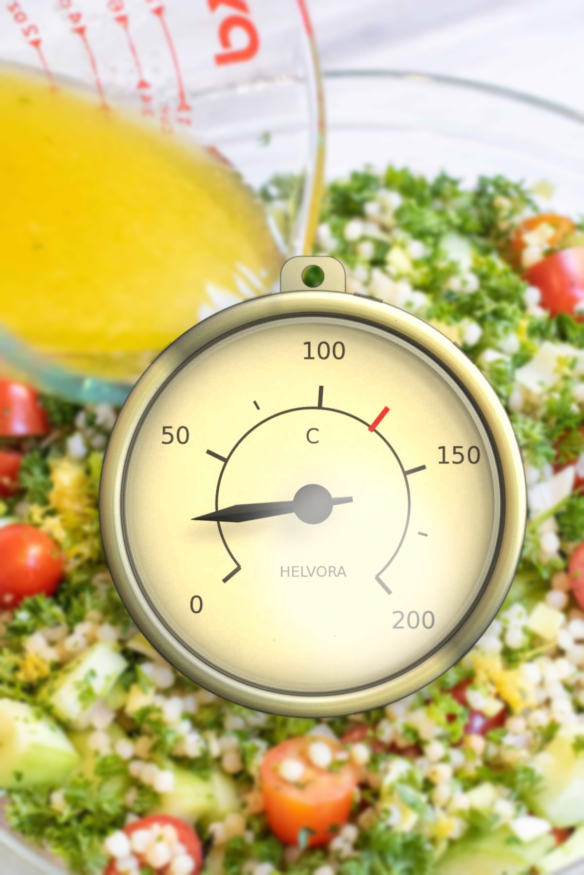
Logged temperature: **25** °C
